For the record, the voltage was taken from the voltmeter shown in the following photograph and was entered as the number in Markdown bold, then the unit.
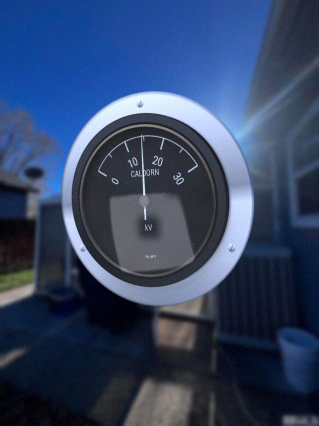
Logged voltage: **15** kV
